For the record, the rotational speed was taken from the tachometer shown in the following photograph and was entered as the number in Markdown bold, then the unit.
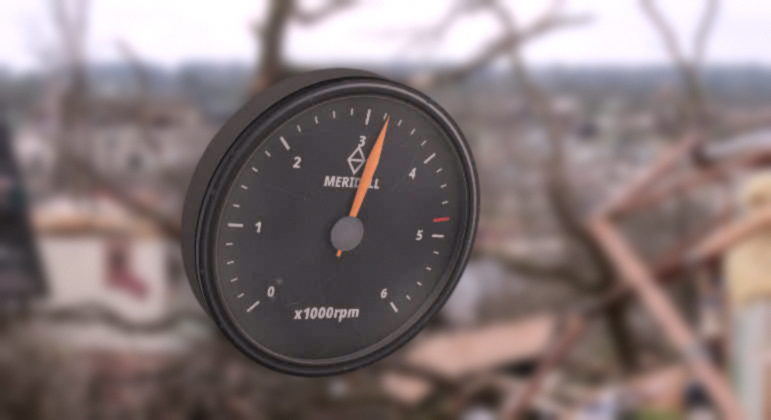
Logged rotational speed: **3200** rpm
